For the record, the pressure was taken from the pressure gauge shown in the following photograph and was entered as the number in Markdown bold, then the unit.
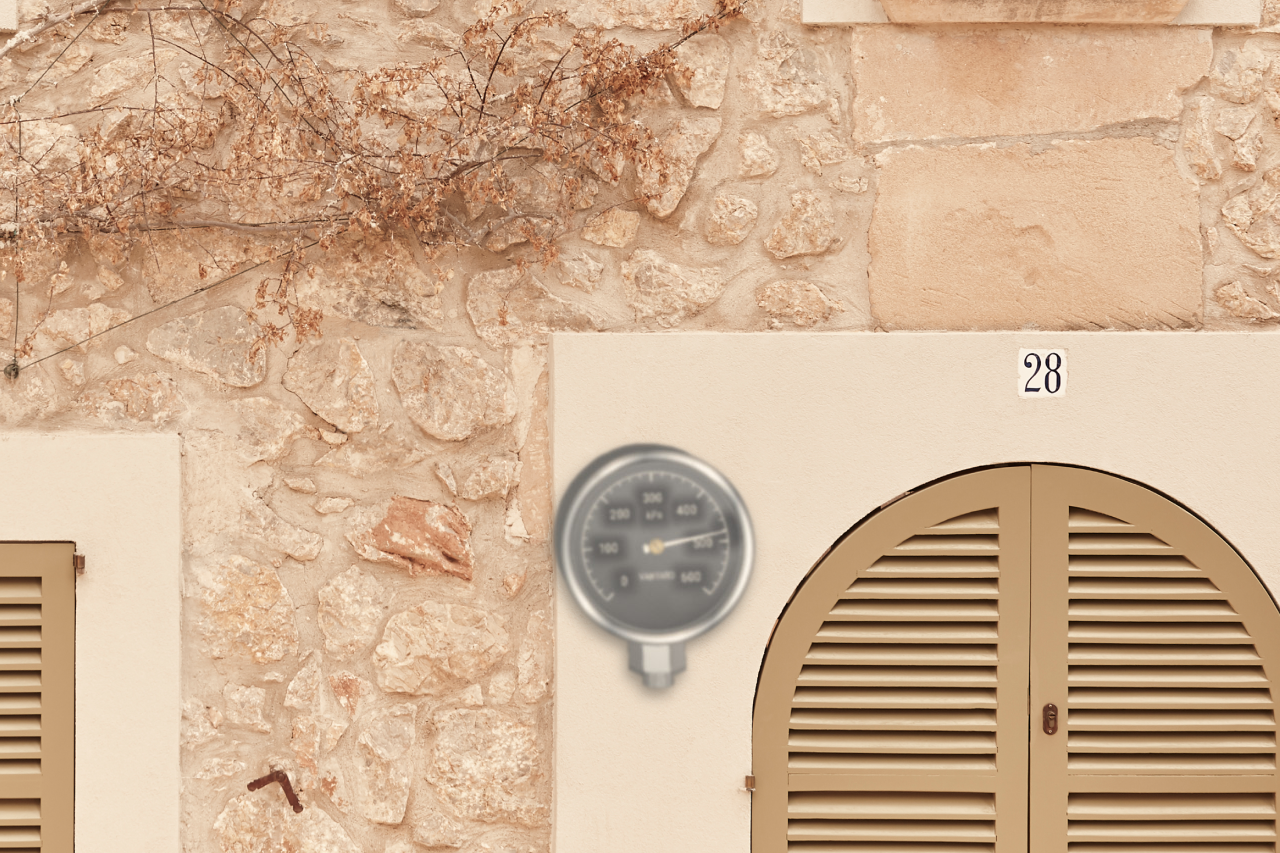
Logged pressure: **480** kPa
